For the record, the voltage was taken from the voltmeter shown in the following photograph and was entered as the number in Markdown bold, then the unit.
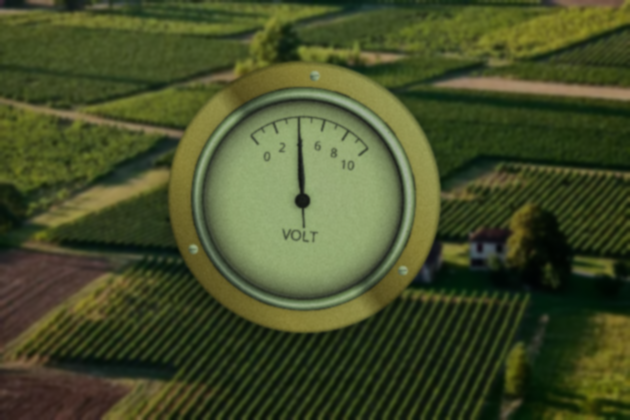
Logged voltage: **4** V
